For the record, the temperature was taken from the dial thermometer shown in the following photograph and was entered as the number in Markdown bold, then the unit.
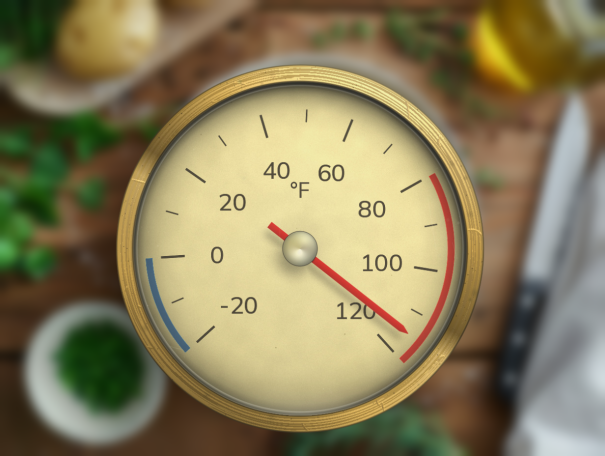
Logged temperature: **115** °F
